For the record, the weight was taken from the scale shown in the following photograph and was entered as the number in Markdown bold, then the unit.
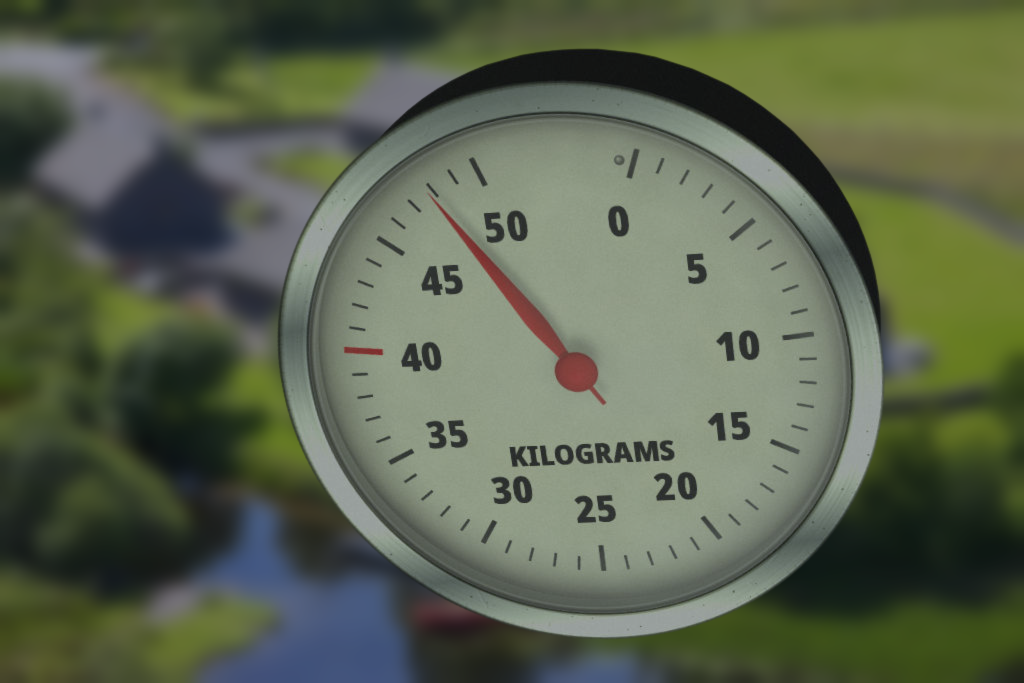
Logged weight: **48** kg
